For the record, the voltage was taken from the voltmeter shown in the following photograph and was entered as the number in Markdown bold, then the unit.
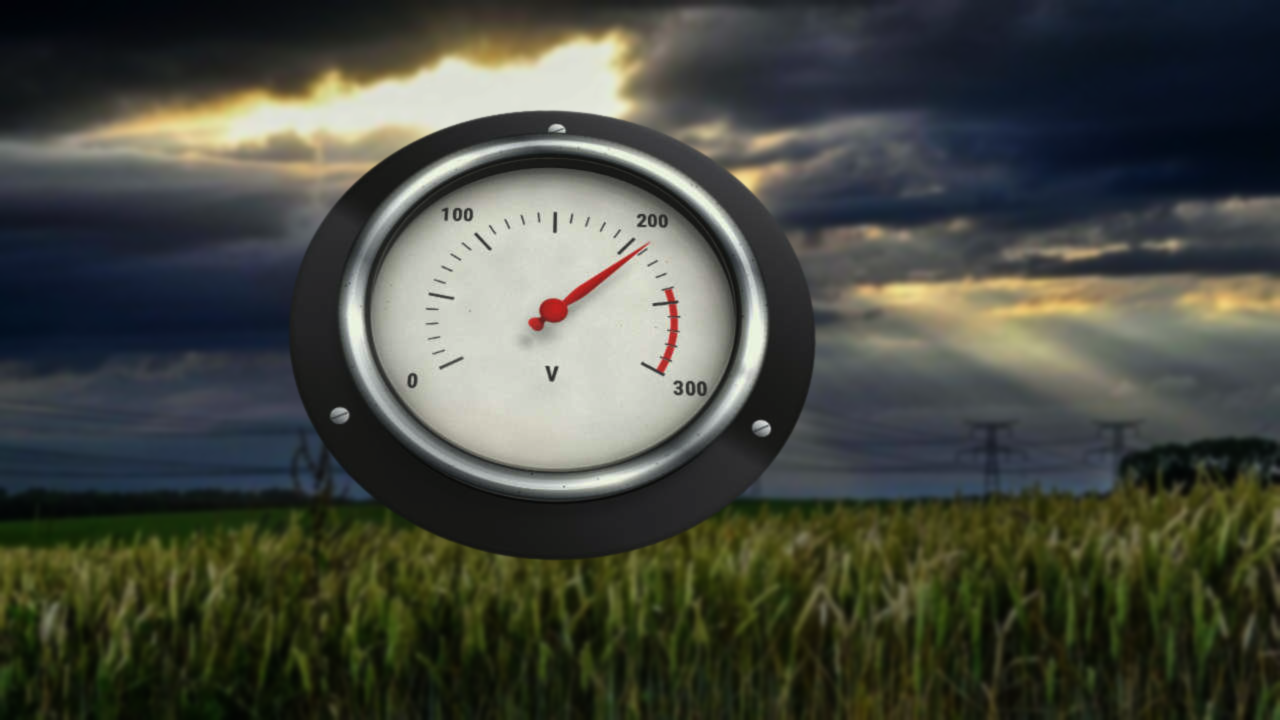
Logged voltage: **210** V
